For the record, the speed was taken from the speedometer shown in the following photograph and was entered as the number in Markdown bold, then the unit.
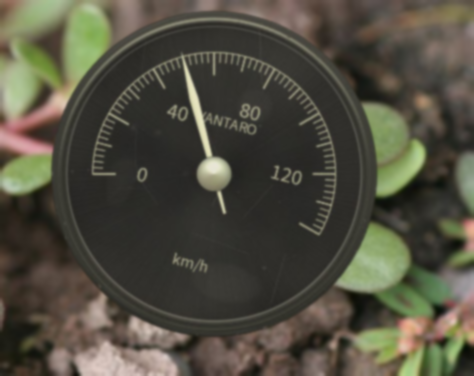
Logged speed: **50** km/h
